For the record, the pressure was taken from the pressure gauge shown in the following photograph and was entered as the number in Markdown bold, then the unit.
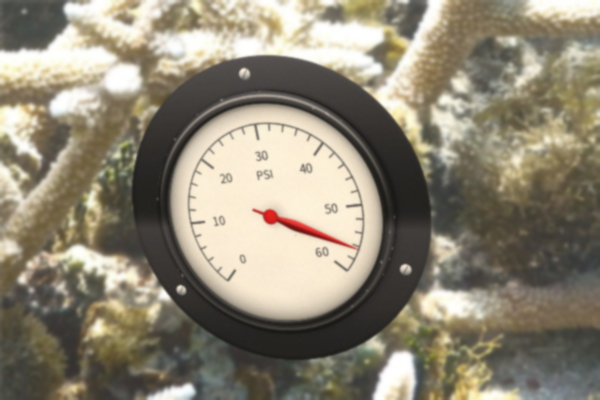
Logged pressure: **56** psi
